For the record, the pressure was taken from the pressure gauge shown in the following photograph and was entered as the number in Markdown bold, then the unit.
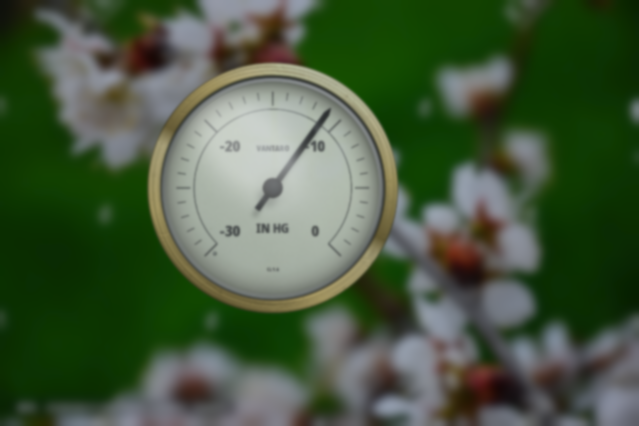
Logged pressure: **-11** inHg
